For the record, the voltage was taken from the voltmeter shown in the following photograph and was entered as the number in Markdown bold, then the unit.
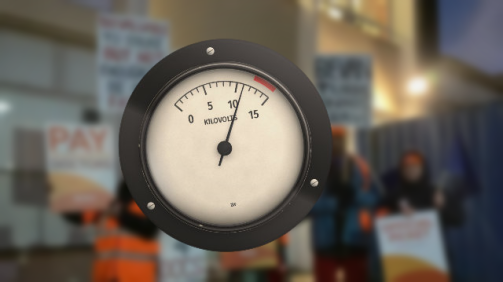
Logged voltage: **11** kV
